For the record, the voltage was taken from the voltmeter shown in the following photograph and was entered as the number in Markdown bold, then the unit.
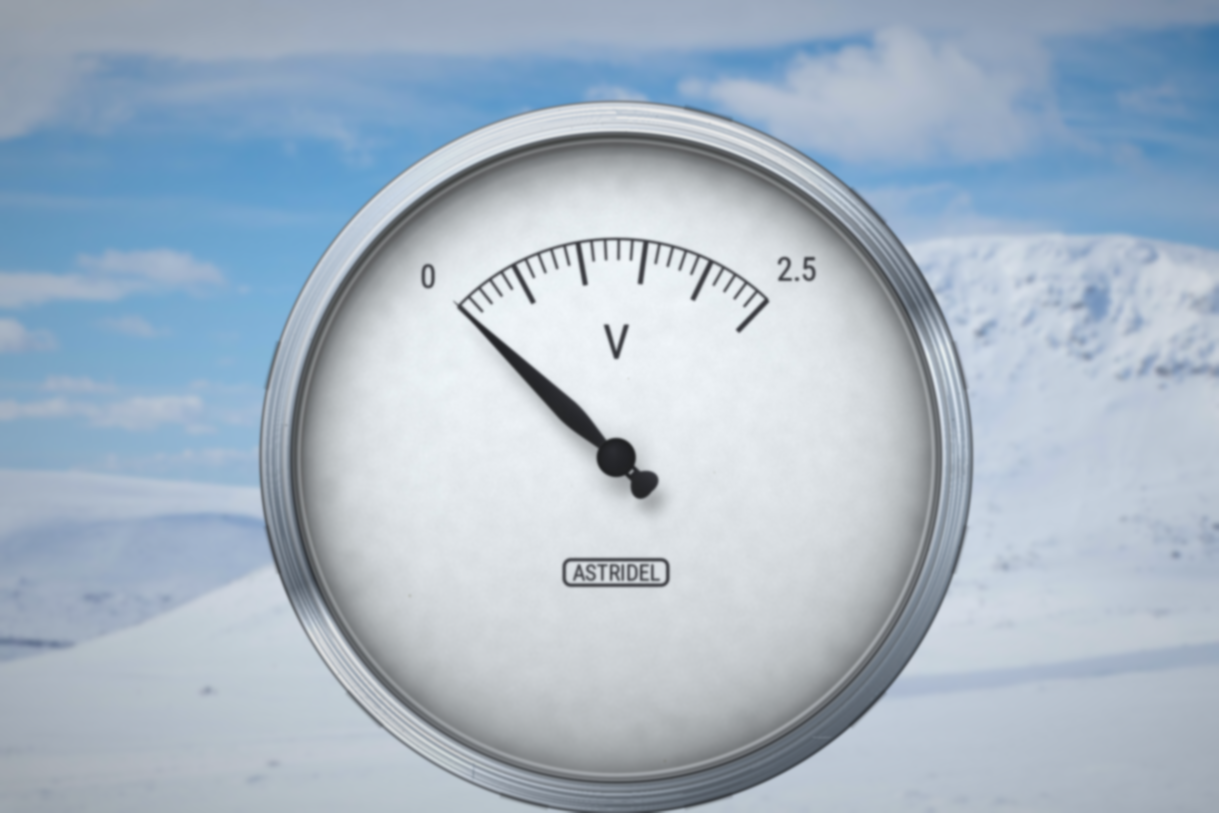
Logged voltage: **0** V
